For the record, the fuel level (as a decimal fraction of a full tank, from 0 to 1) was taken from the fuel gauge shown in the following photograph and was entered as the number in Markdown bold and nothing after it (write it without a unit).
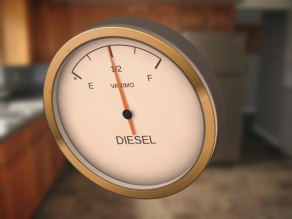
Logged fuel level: **0.5**
